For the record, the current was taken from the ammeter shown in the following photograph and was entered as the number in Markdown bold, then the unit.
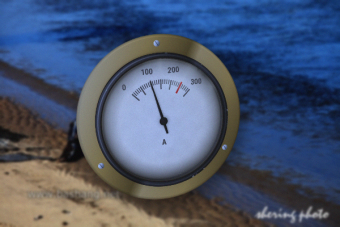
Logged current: **100** A
